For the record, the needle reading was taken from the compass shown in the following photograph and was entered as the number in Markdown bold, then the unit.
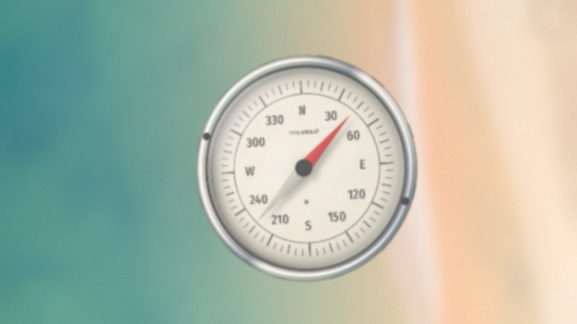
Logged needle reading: **45** °
